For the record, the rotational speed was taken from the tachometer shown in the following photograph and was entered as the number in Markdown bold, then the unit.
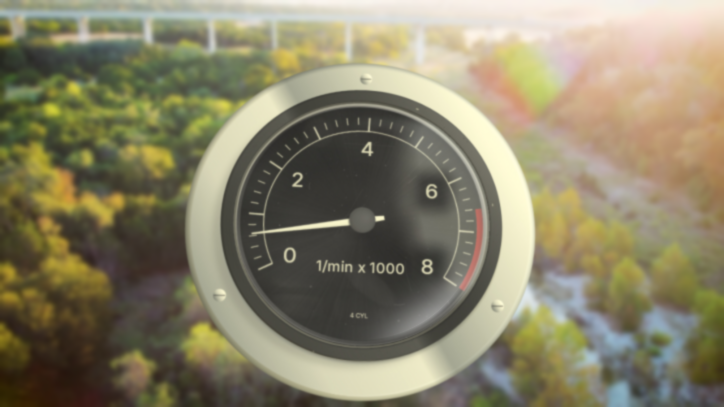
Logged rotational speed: **600** rpm
